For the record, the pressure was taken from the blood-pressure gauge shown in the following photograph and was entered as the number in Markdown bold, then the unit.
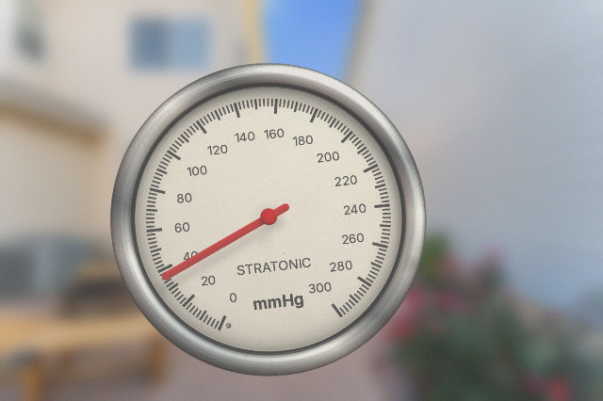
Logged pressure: **36** mmHg
